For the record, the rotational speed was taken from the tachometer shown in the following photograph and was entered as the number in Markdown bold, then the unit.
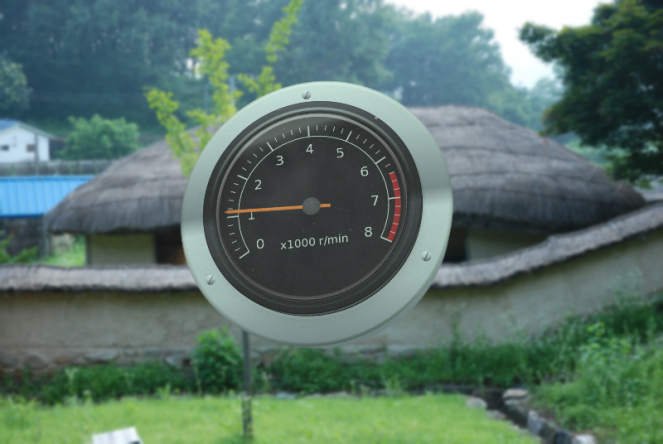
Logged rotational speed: **1100** rpm
